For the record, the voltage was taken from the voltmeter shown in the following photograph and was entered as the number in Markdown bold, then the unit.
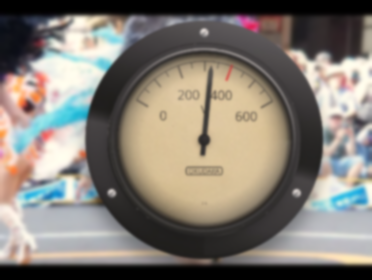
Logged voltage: **325** V
